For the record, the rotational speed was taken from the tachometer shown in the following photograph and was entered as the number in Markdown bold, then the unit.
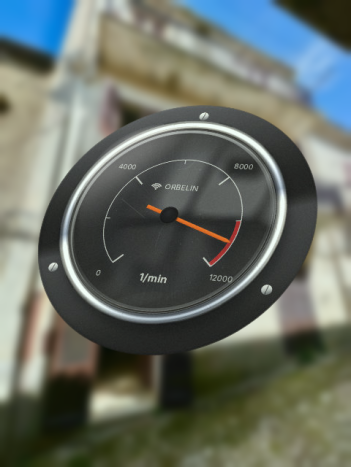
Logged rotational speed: **11000** rpm
